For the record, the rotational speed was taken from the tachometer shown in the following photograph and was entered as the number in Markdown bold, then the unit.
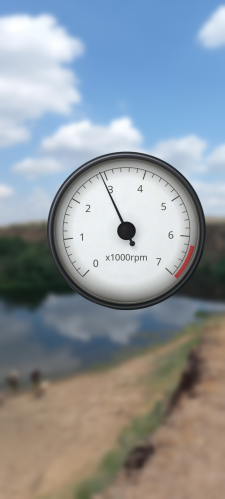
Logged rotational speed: **2900** rpm
